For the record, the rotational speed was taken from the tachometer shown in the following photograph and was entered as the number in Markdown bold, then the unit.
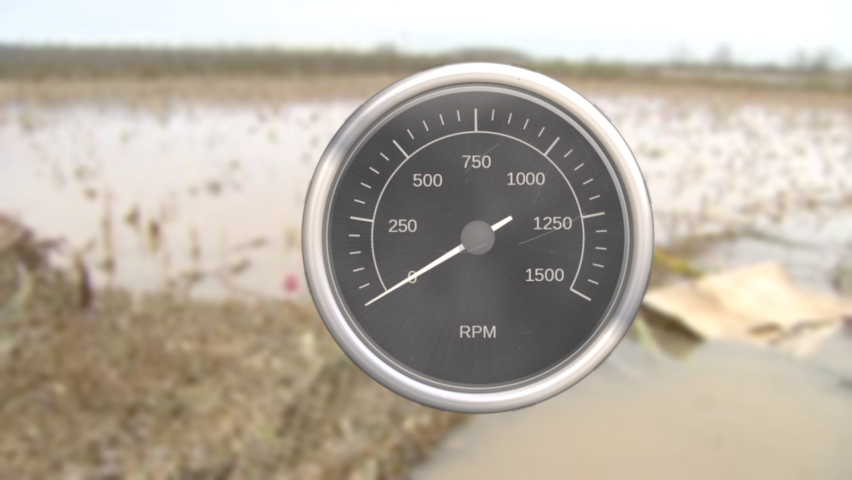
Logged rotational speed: **0** rpm
